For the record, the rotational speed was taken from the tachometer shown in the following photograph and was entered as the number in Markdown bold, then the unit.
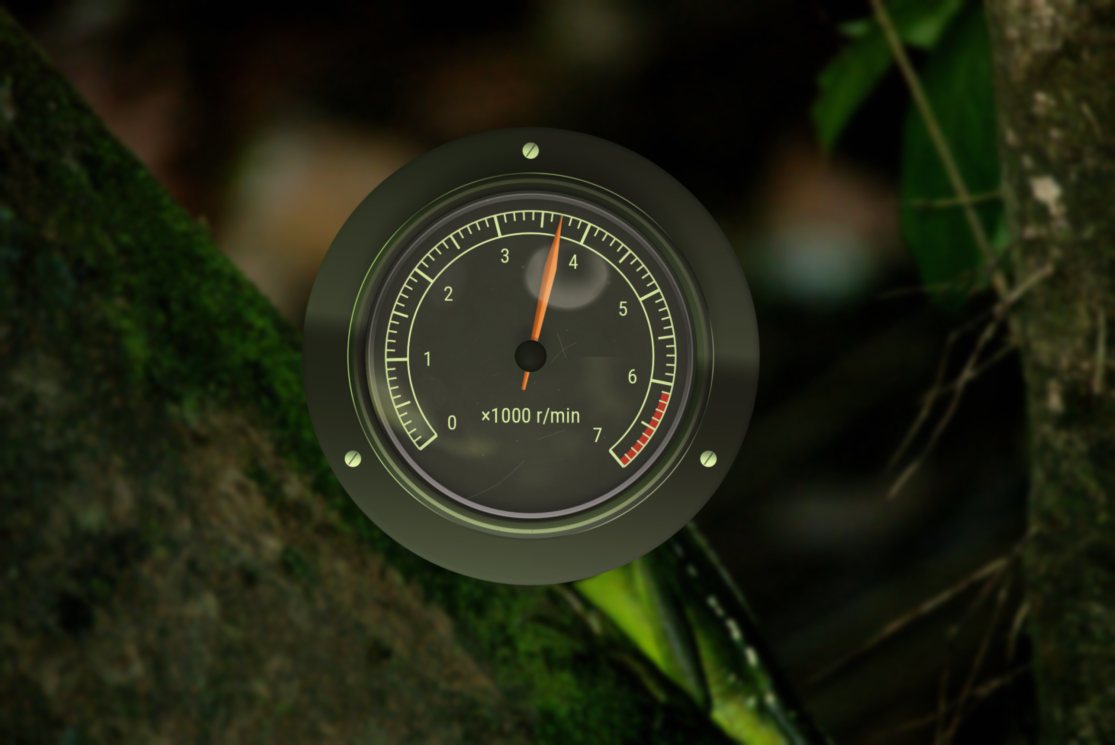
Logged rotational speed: **3700** rpm
